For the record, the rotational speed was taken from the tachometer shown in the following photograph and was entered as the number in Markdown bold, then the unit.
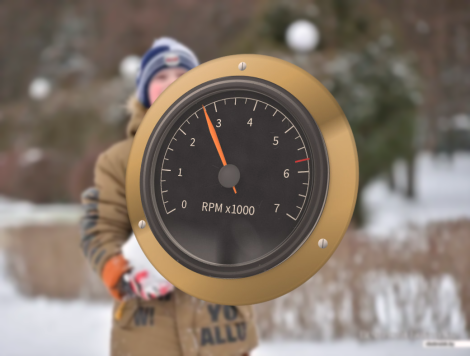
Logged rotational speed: **2750** rpm
